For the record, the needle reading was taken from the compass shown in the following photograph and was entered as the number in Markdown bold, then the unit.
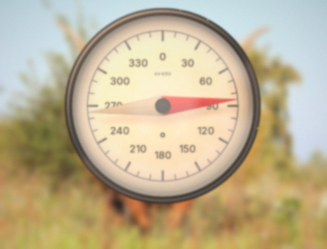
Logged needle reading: **85** °
